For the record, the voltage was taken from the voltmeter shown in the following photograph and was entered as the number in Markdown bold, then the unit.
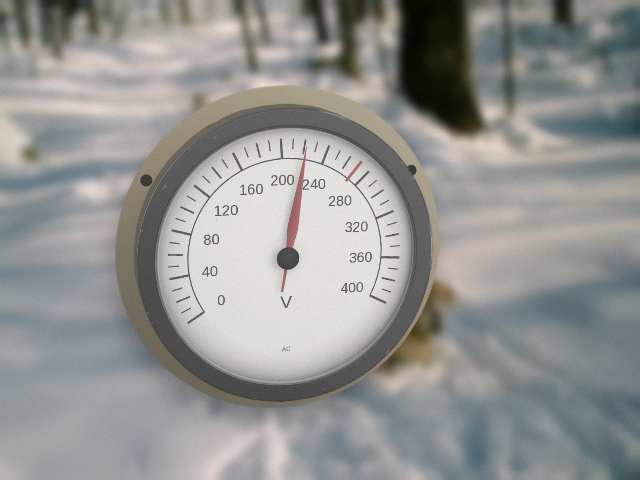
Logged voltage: **220** V
